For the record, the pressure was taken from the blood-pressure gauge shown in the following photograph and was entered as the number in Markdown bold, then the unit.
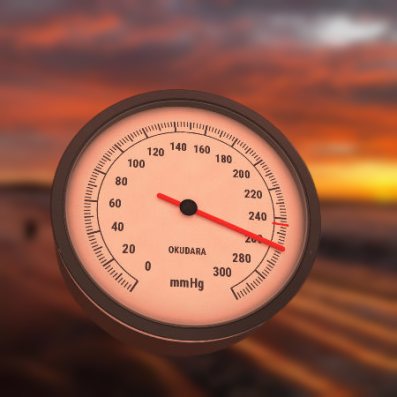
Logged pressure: **260** mmHg
